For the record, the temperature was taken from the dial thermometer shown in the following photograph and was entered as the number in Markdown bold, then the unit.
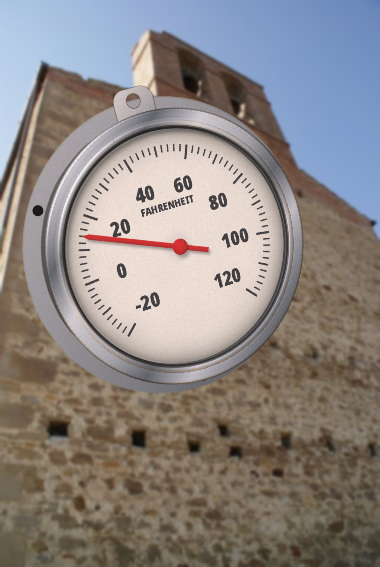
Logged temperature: **14** °F
